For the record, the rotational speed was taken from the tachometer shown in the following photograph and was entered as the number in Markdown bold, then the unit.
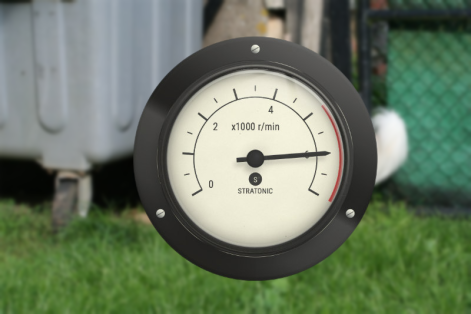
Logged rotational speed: **6000** rpm
